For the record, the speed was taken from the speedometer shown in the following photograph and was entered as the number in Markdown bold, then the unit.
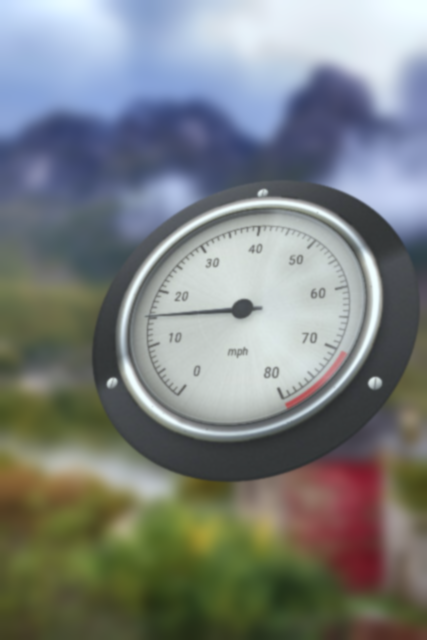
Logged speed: **15** mph
